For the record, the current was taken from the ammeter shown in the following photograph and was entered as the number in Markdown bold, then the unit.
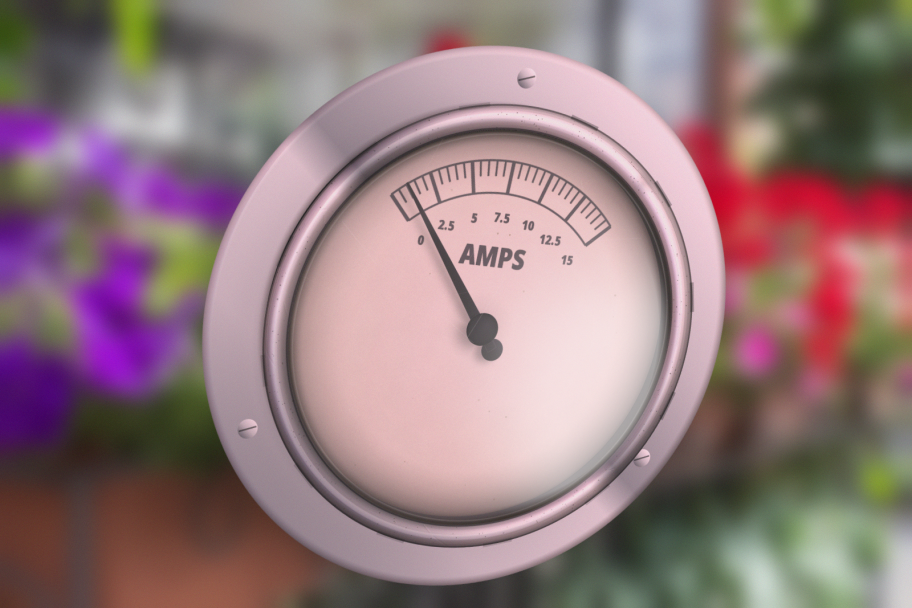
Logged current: **1** A
